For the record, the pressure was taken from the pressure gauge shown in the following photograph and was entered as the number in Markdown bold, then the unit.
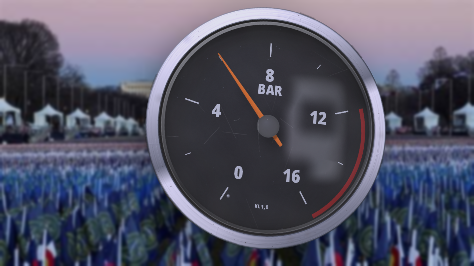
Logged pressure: **6** bar
